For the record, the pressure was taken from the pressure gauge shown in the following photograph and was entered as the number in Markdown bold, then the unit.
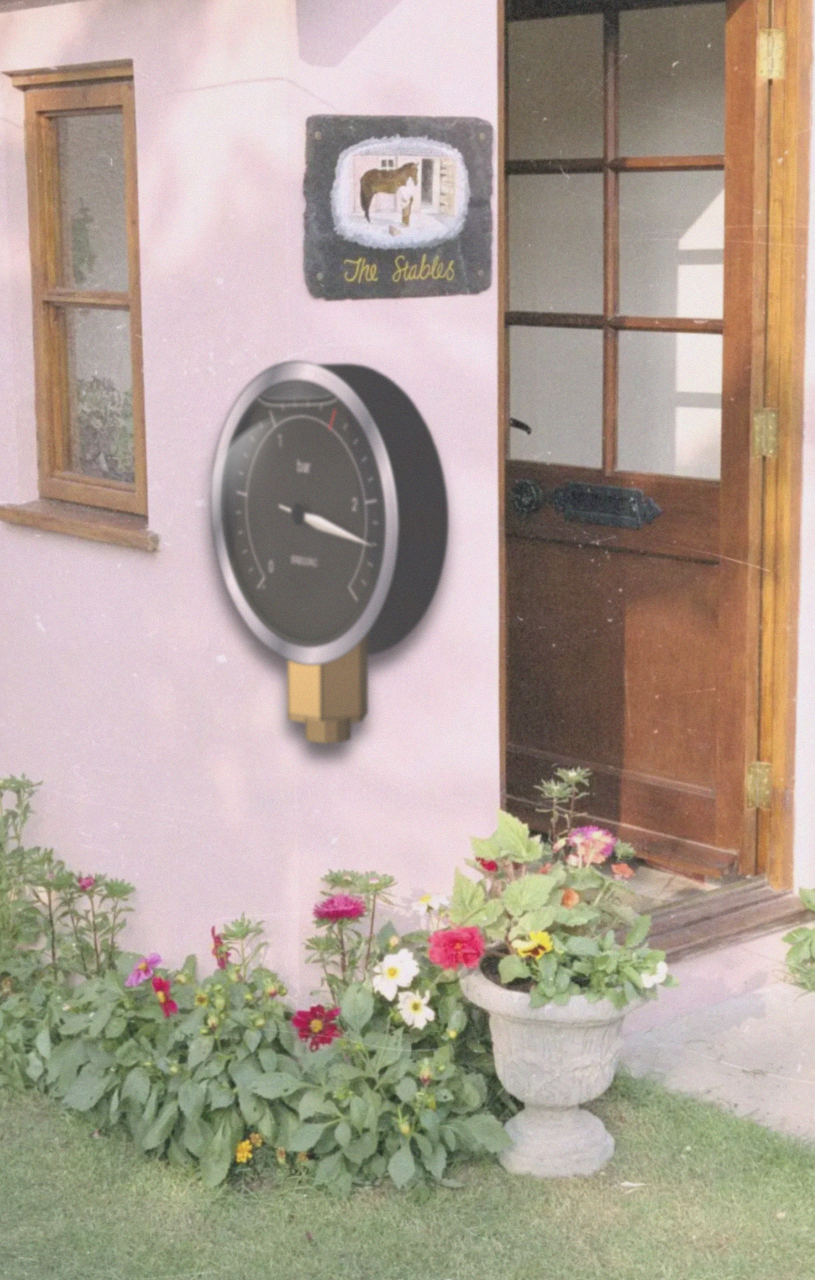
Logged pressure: **2.2** bar
